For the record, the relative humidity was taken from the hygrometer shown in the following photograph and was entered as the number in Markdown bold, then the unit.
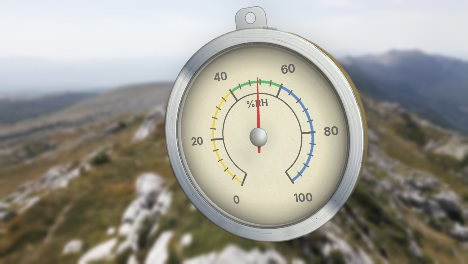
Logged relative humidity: **52** %
